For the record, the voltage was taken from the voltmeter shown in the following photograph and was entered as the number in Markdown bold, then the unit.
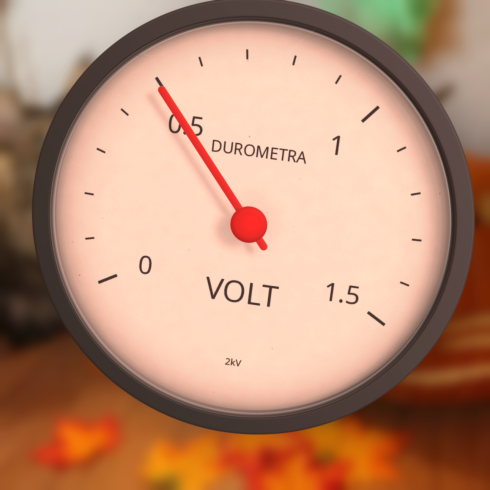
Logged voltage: **0.5** V
